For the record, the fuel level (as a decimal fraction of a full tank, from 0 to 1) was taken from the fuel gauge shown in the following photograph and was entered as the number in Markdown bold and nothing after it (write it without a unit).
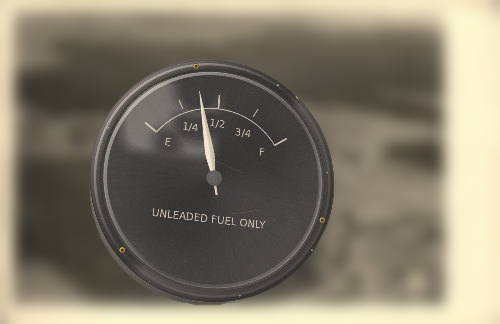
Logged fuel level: **0.375**
